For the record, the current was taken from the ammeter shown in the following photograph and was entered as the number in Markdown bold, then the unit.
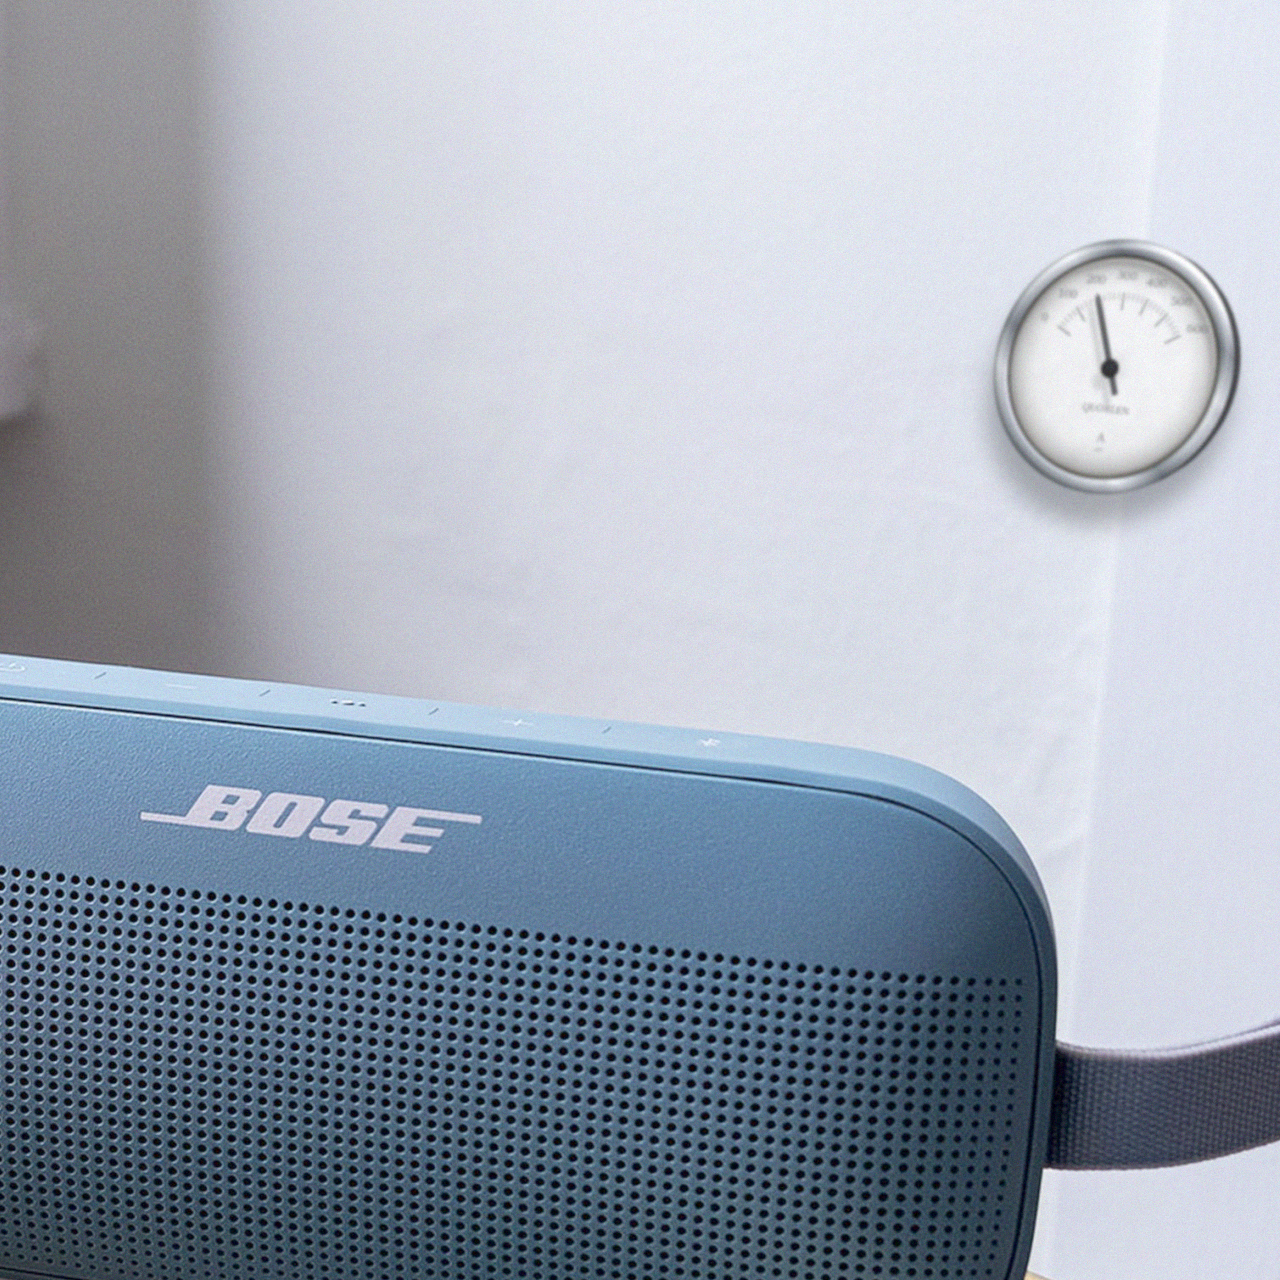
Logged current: **200** A
